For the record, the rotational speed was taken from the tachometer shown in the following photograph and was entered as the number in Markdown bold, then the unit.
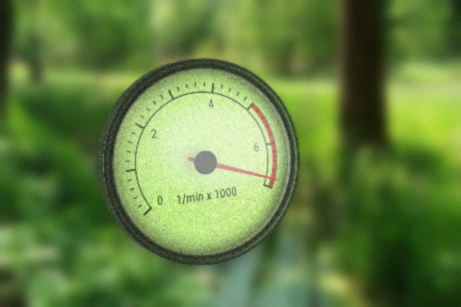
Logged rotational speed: **6800** rpm
